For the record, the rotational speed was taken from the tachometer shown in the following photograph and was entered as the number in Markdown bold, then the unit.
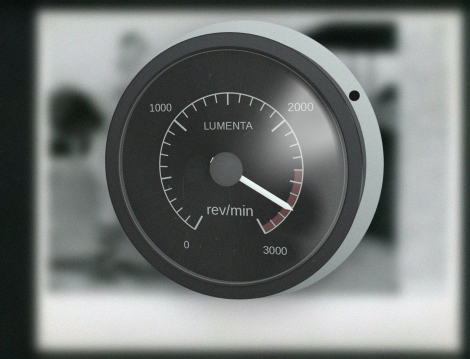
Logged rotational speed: **2700** rpm
